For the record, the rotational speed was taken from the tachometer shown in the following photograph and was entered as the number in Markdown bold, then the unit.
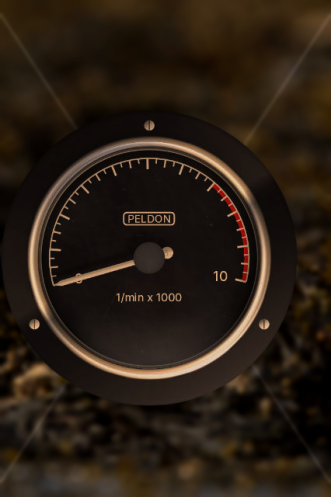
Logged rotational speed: **0** rpm
